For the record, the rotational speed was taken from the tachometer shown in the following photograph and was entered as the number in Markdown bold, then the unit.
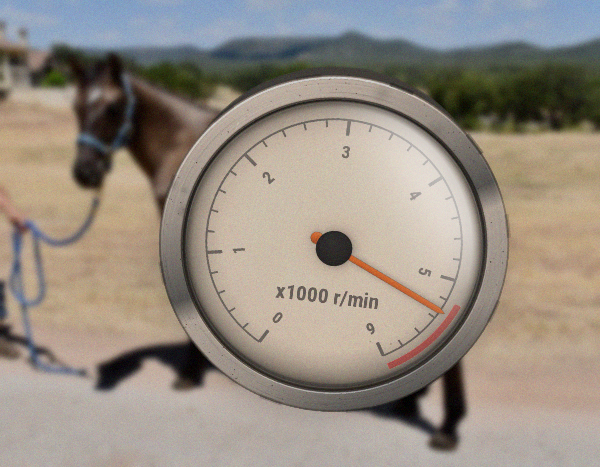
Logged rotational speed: **5300** rpm
